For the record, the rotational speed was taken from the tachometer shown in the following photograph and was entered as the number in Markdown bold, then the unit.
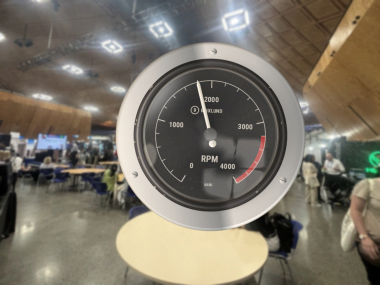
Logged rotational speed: **1800** rpm
